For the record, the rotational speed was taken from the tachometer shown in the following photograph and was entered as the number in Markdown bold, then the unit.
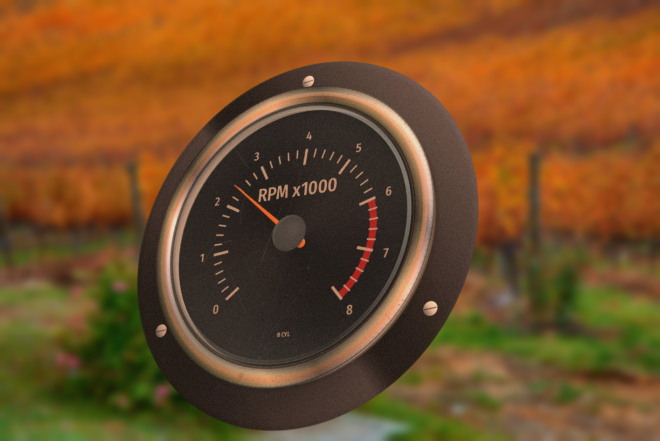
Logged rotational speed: **2400** rpm
